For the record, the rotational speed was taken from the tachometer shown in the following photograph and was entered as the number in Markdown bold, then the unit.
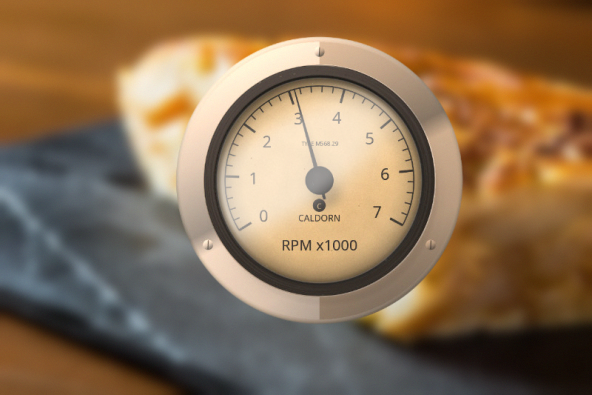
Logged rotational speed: **3100** rpm
